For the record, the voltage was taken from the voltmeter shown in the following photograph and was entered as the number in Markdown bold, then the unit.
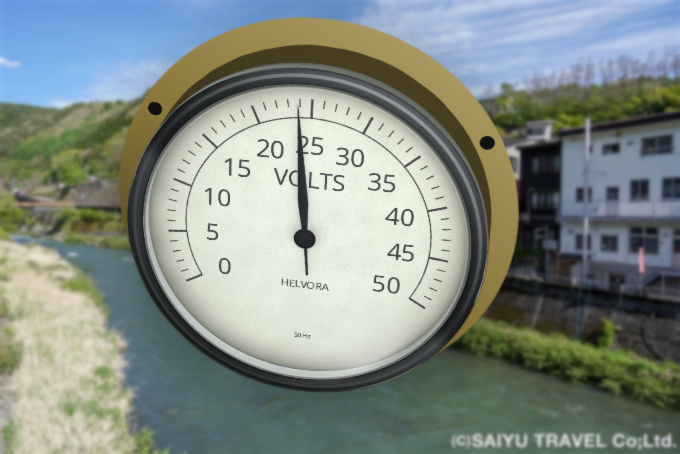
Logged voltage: **24** V
